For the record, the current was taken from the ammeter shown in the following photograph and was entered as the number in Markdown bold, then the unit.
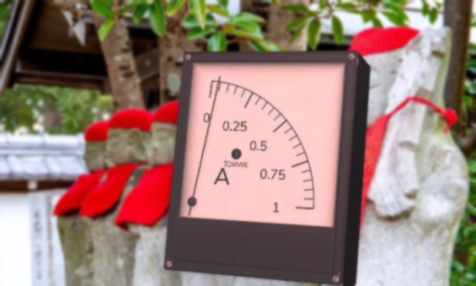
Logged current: **0.05** A
